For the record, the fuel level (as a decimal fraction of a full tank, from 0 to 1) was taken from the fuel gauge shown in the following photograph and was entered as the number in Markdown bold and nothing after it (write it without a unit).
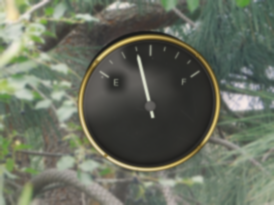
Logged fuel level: **0.375**
